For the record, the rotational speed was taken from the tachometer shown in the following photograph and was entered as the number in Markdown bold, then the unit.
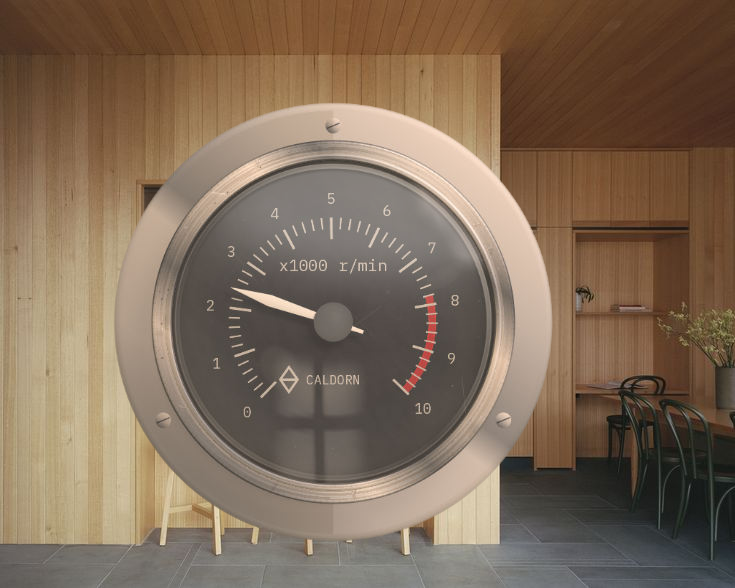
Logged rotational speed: **2400** rpm
